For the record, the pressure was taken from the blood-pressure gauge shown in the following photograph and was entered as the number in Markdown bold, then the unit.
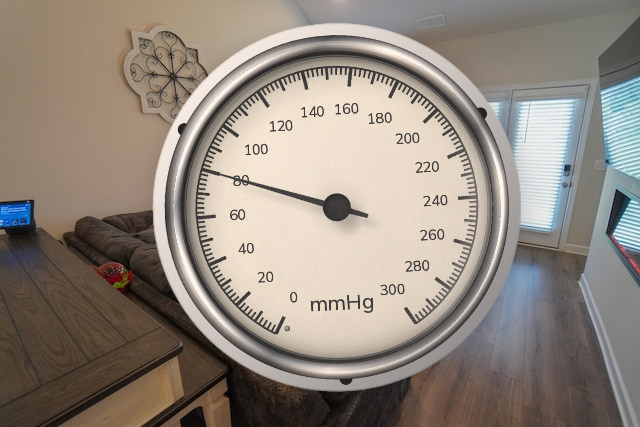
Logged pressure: **80** mmHg
